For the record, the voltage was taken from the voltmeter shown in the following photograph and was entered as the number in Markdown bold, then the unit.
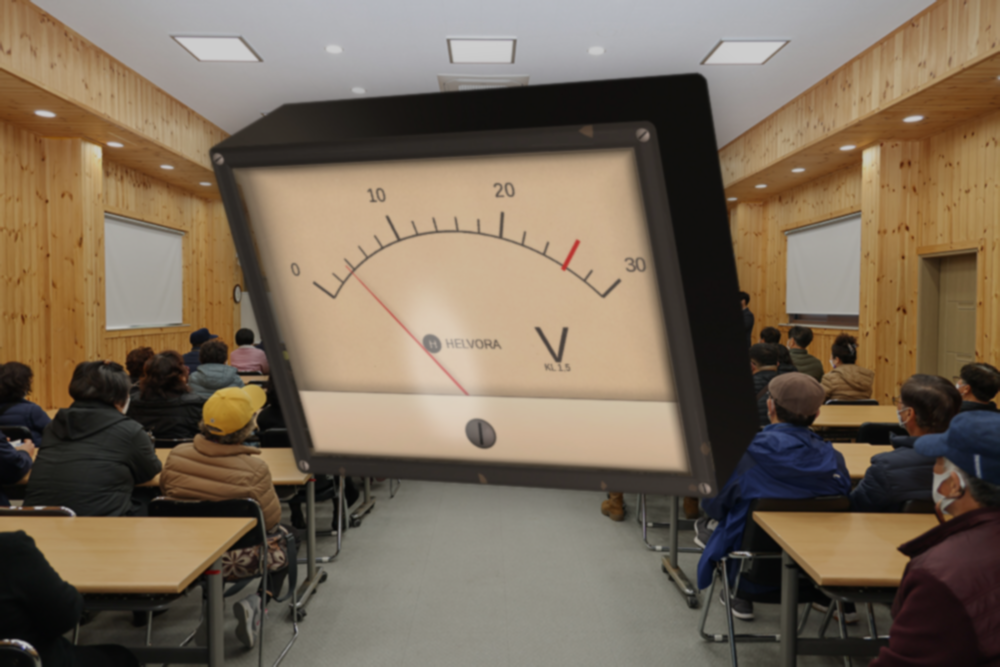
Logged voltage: **4** V
